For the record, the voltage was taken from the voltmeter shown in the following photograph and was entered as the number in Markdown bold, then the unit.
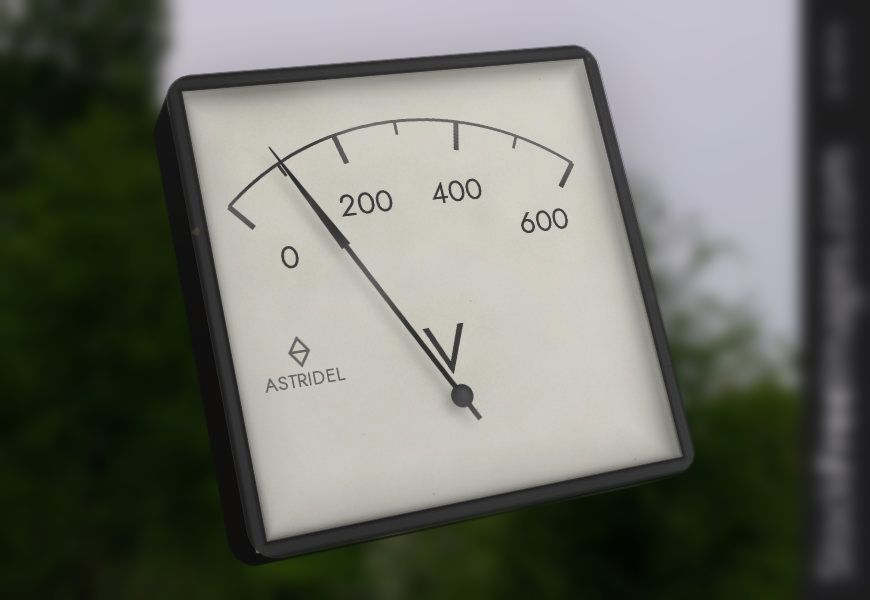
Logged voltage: **100** V
